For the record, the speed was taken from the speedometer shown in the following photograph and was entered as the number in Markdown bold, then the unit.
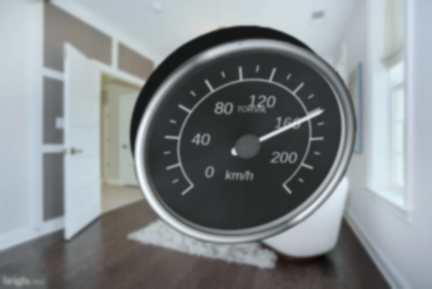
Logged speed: **160** km/h
